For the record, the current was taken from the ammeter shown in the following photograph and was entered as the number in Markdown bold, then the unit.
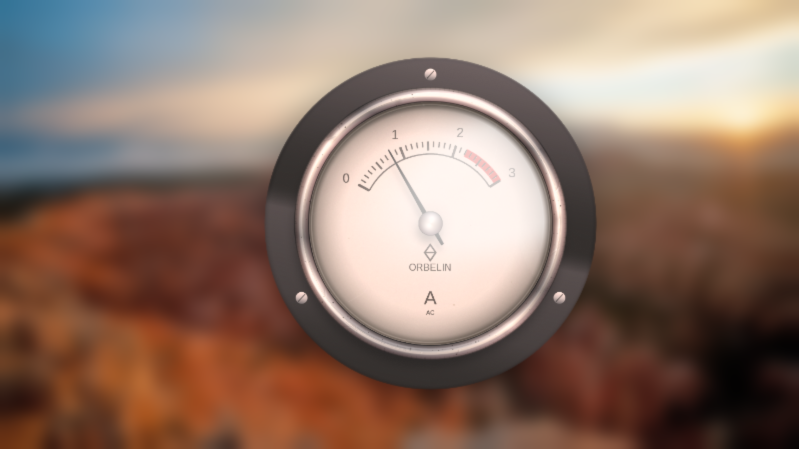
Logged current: **0.8** A
